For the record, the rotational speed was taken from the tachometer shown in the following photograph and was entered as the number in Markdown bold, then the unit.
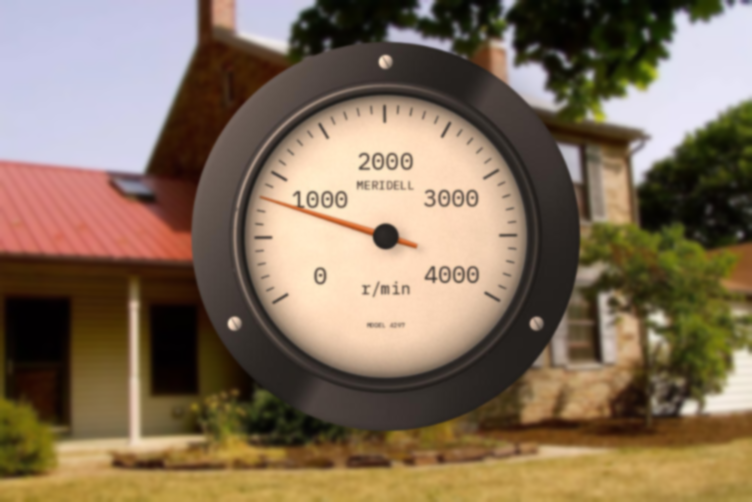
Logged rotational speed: **800** rpm
